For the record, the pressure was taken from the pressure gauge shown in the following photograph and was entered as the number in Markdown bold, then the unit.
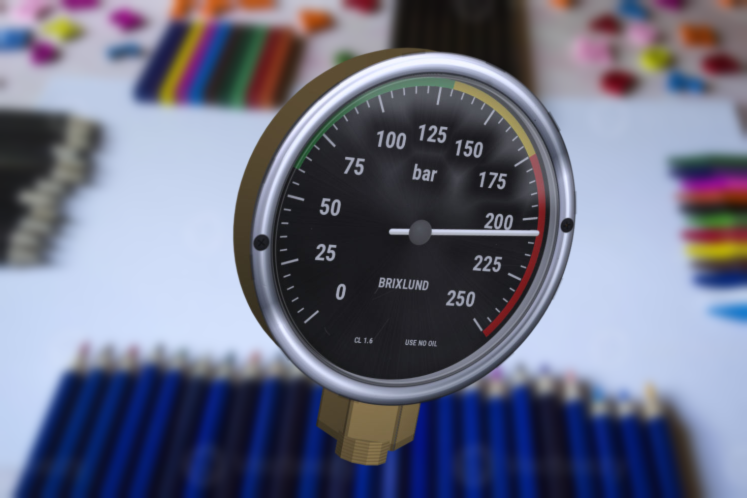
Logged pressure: **205** bar
